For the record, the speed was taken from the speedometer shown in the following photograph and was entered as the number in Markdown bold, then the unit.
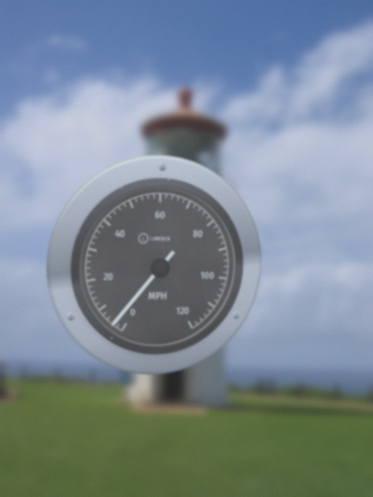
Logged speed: **4** mph
